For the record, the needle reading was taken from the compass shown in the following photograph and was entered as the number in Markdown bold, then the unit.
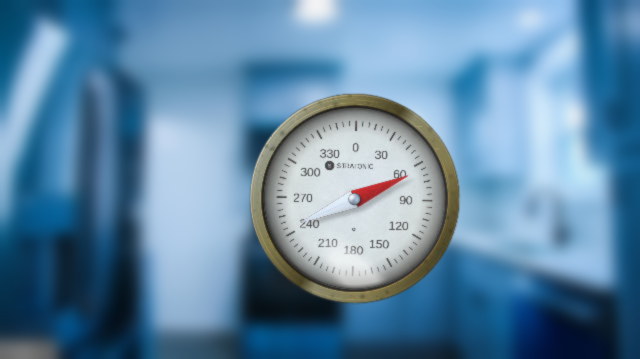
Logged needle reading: **65** °
